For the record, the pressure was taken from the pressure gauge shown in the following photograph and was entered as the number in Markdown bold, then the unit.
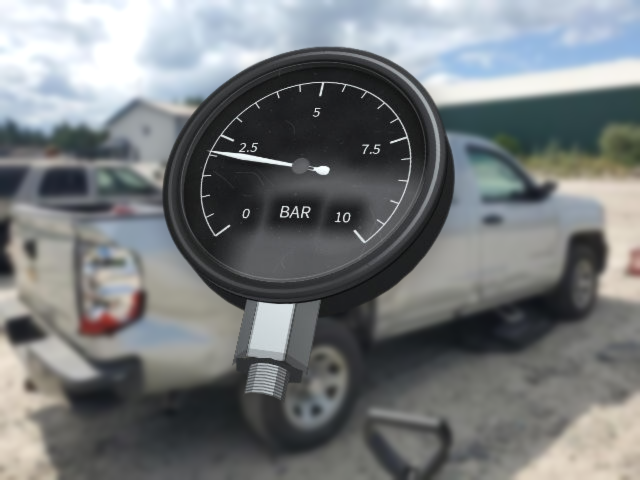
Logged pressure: **2** bar
